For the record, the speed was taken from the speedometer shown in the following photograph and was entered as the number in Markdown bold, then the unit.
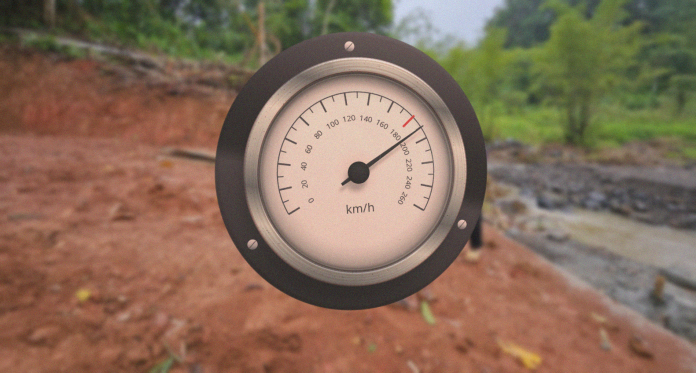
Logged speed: **190** km/h
